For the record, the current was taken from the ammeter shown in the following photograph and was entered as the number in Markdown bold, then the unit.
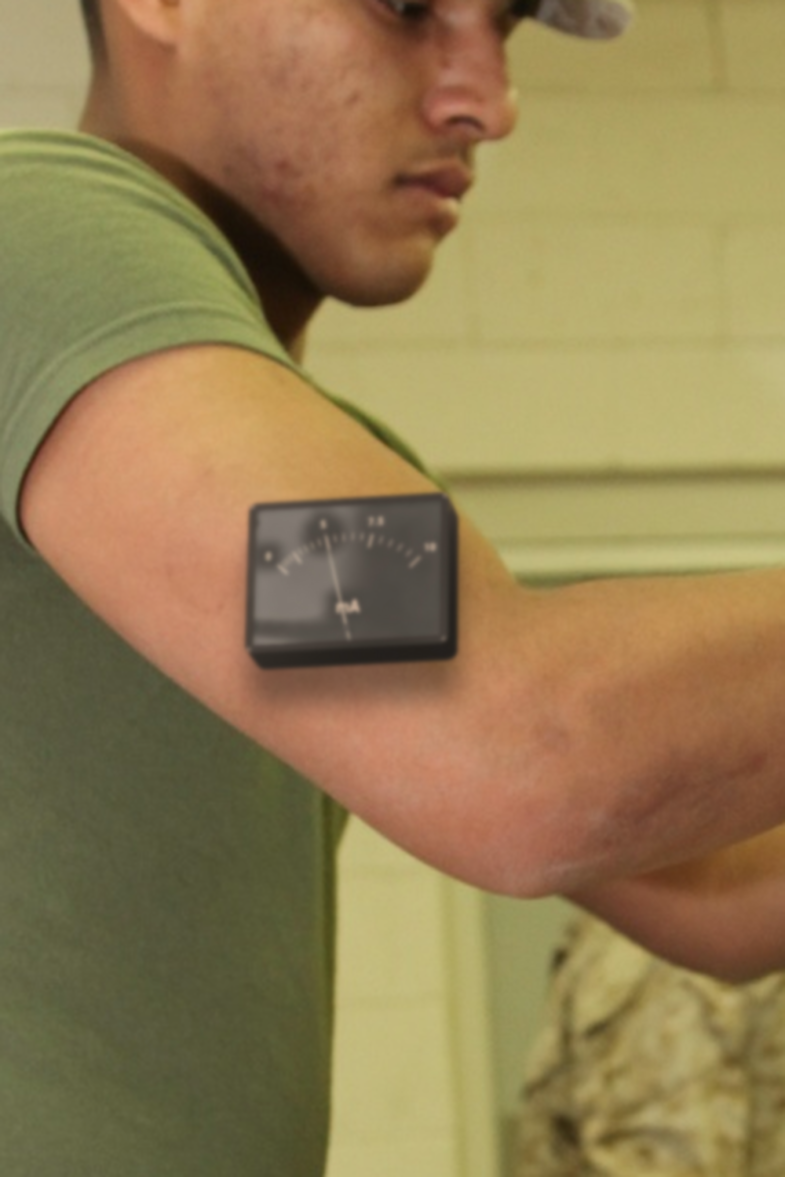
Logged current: **5** mA
